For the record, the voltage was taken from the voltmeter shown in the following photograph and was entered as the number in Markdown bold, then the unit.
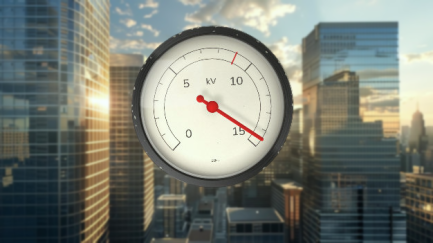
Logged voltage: **14.5** kV
